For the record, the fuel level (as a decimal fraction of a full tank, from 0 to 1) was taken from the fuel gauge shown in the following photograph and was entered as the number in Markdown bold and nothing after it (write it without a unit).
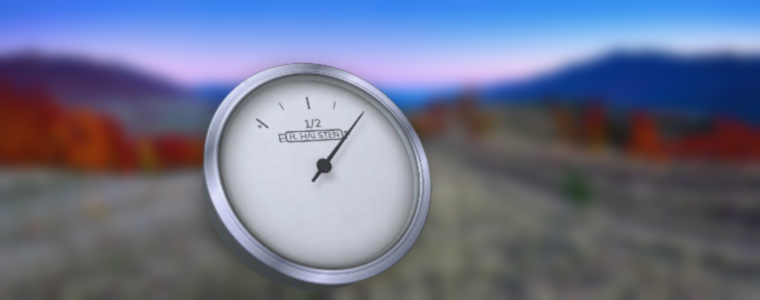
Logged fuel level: **1**
